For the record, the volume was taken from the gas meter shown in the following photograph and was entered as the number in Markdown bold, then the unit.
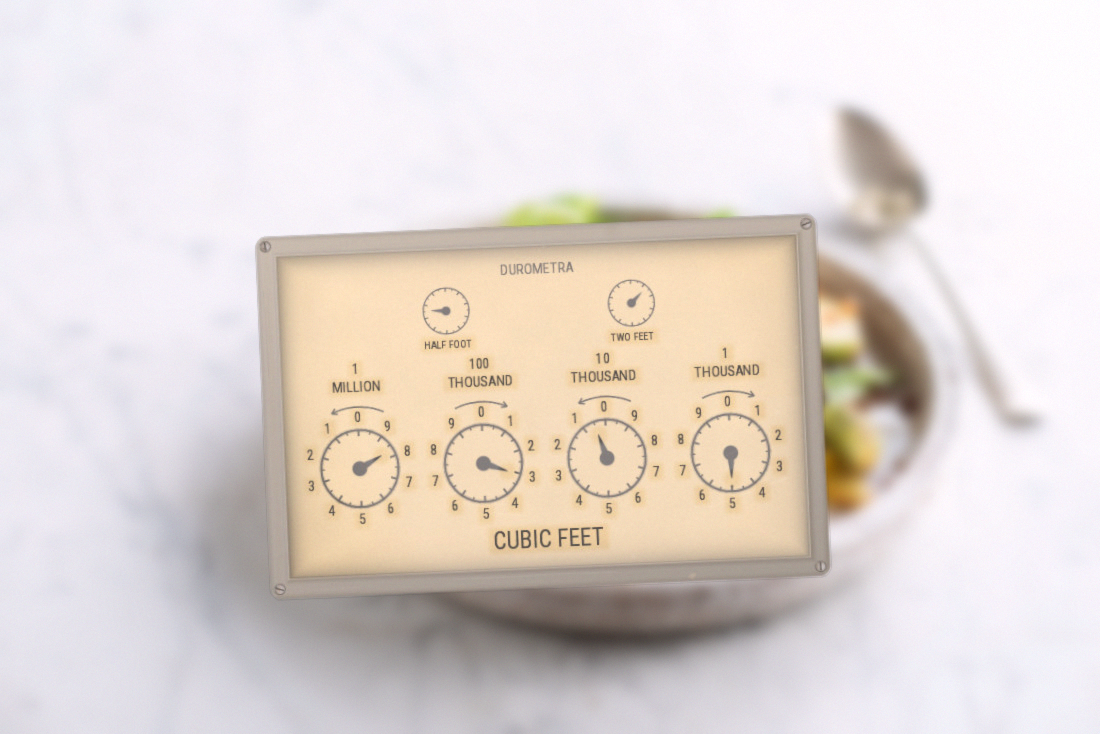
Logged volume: **830500** ft³
